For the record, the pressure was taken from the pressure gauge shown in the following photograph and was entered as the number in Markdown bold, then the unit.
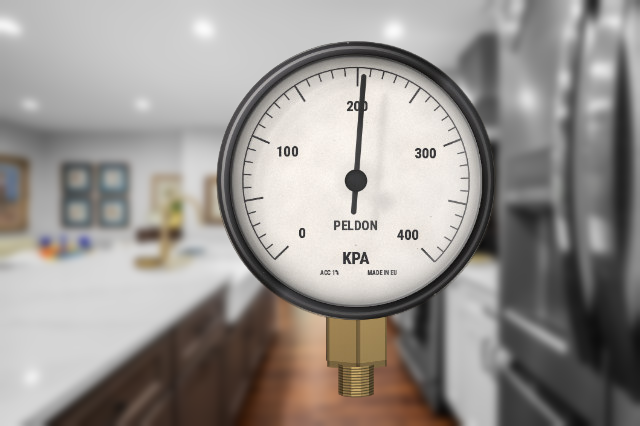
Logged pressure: **205** kPa
